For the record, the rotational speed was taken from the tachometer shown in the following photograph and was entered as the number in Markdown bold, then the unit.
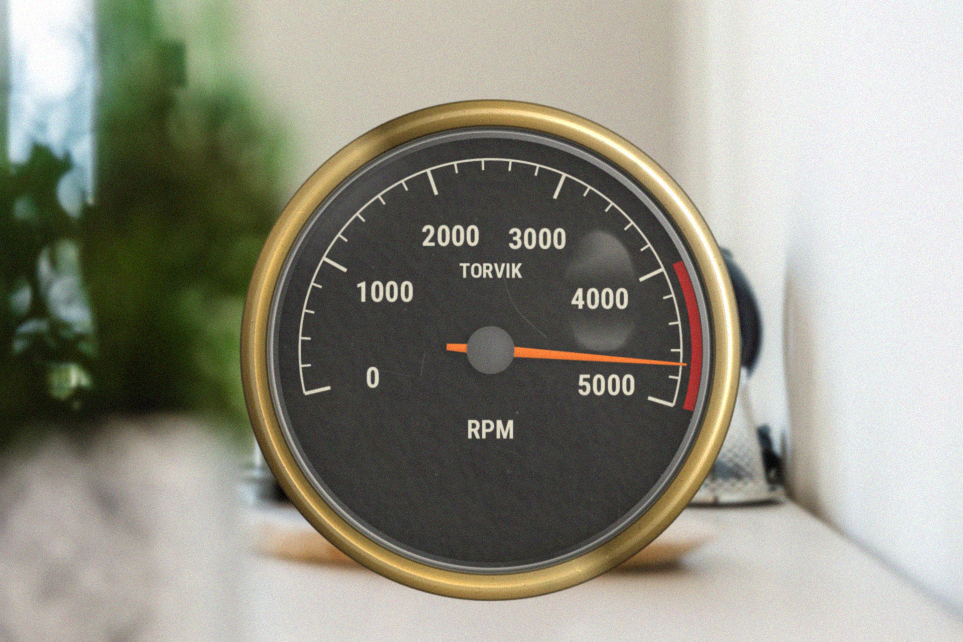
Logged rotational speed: **4700** rpm
